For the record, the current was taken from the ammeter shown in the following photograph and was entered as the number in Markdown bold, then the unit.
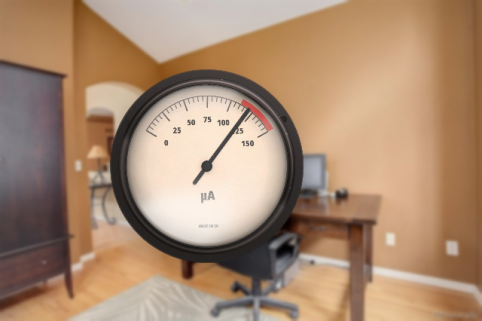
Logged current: **120** µA
